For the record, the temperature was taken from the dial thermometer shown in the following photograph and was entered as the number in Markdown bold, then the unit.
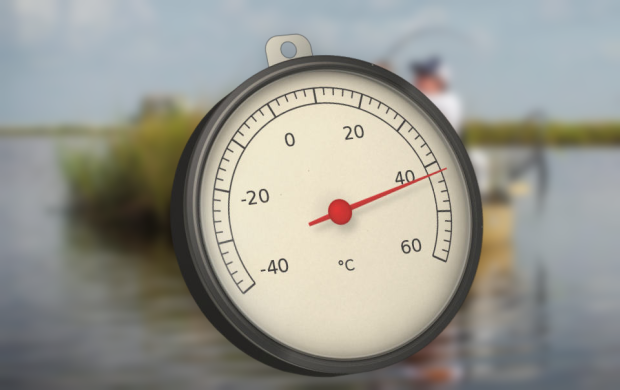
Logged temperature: **42** °C
